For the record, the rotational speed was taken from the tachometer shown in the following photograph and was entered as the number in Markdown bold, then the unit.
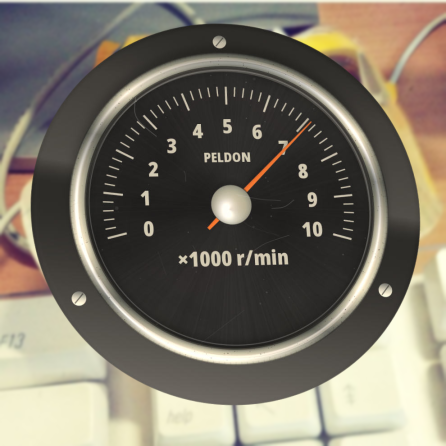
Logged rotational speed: **7100** rpm
